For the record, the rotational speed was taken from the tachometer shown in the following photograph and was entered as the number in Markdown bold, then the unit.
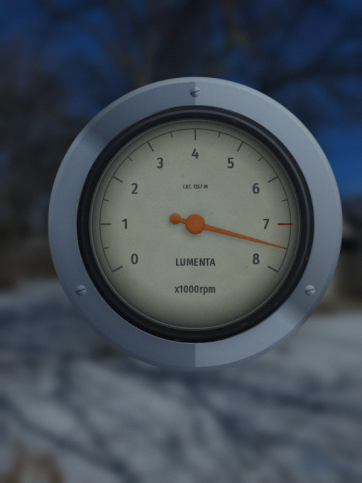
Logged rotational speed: **7500** rpm
